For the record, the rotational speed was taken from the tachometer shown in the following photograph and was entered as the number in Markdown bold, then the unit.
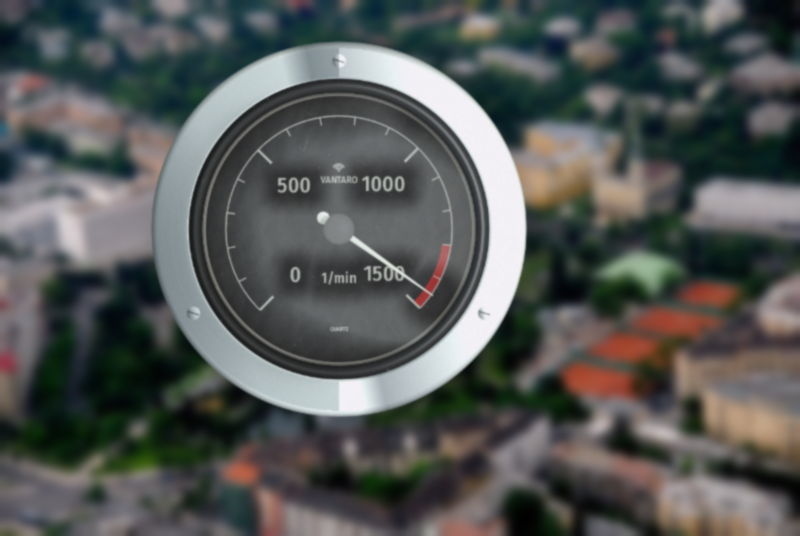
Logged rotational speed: **1450** rpm
